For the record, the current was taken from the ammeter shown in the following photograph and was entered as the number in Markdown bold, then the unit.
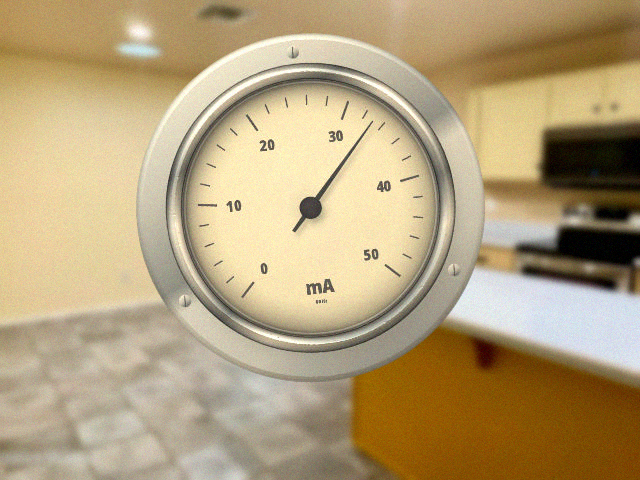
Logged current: **33** mA
